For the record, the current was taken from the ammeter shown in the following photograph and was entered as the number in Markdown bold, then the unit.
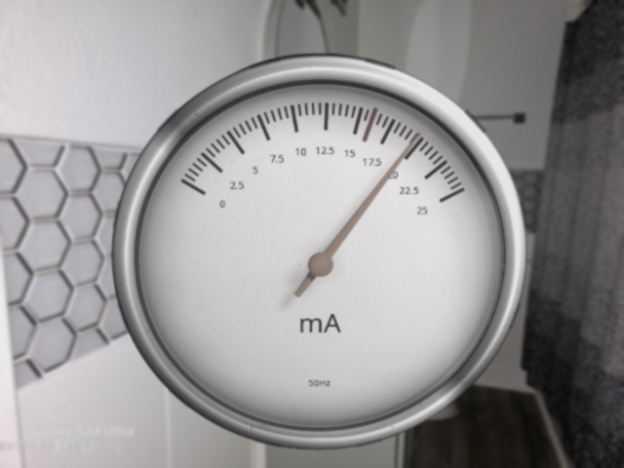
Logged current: **19.5** mA
